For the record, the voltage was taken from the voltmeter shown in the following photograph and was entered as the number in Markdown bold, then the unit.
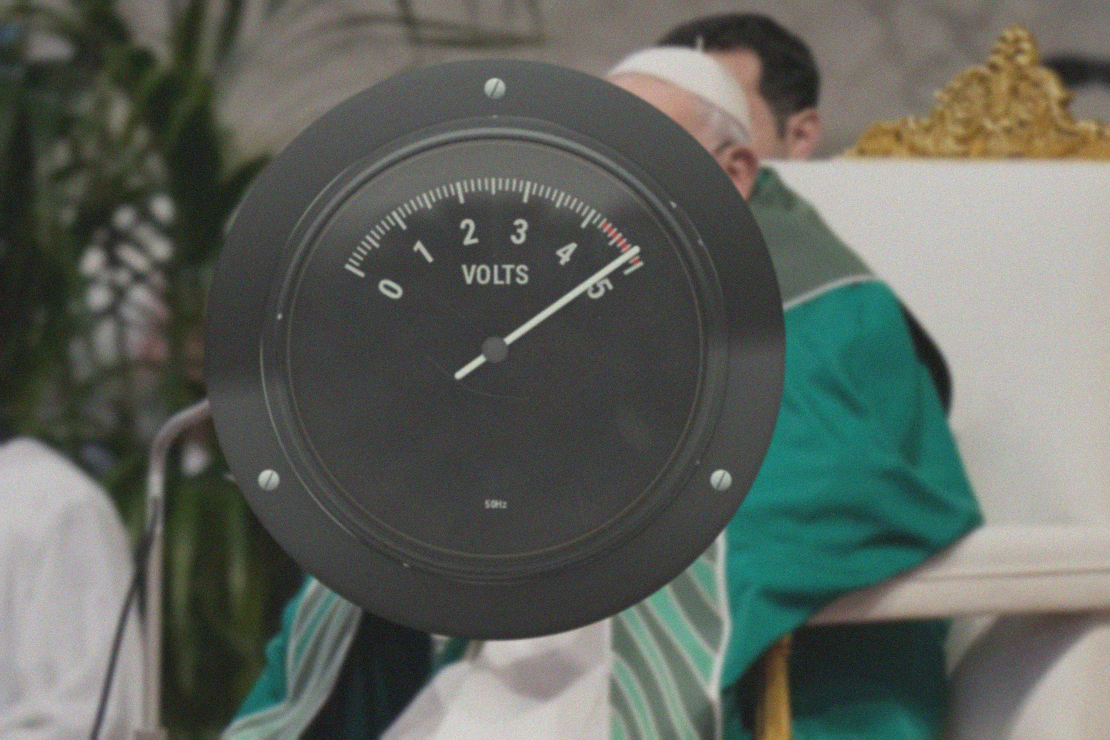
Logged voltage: **4.8** V
